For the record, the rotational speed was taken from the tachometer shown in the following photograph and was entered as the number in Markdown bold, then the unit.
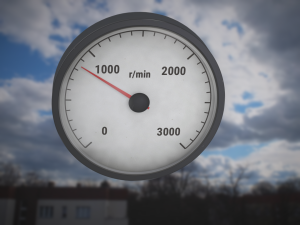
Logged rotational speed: **850** rpm
